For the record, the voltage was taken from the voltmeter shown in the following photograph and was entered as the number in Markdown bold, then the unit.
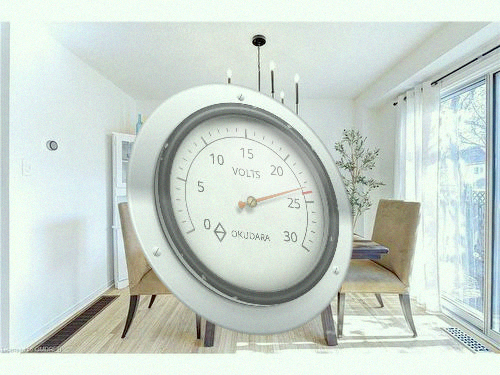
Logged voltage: **23.5** V
